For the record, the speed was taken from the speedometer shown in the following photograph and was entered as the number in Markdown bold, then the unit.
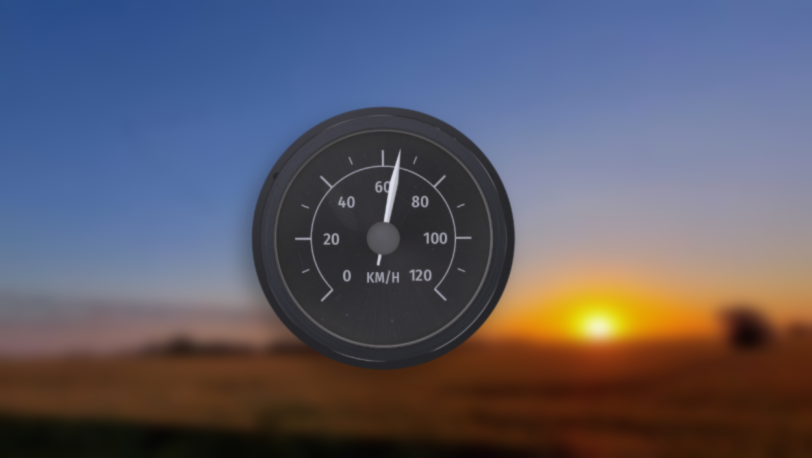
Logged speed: **65** km/h
